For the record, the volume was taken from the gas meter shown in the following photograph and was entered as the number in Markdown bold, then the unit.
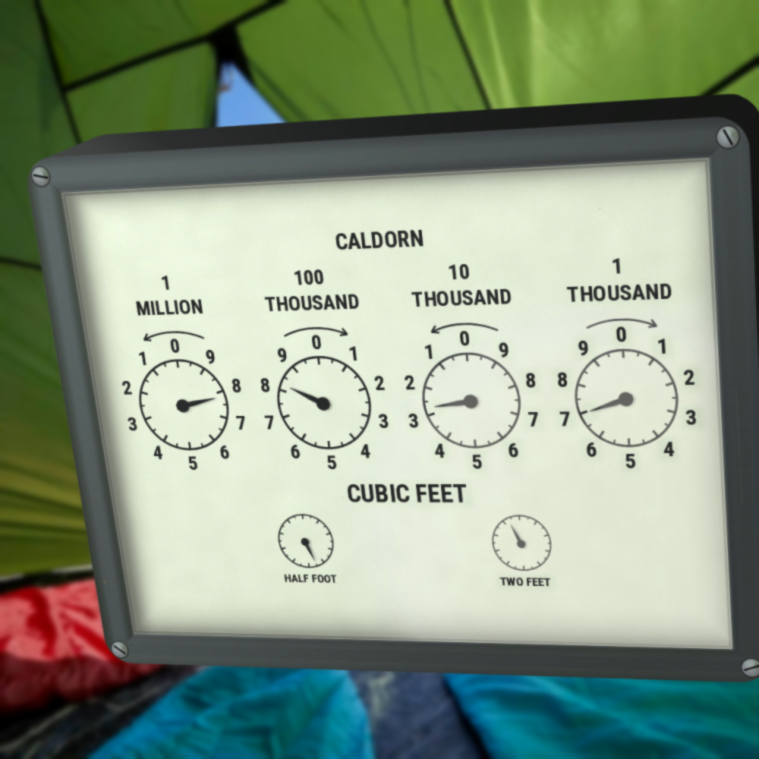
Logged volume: **782700** ft³
